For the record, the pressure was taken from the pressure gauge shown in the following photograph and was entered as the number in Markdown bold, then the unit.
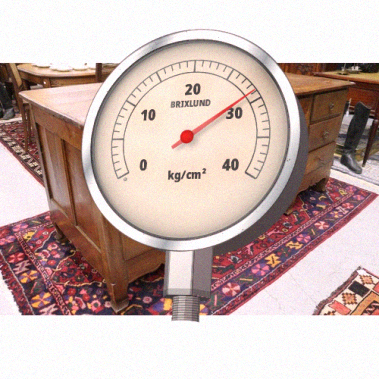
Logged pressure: **29** kg/cm²
